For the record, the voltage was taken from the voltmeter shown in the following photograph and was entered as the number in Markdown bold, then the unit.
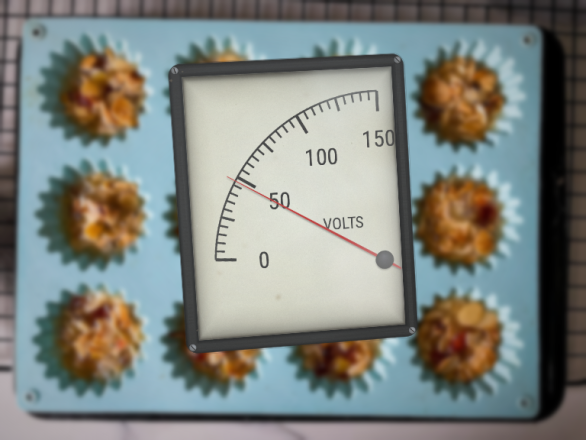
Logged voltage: **47.5** V
